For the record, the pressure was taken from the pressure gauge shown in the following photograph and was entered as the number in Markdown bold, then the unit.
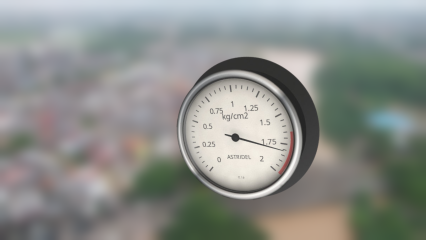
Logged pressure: **1.8** kg/cm²
